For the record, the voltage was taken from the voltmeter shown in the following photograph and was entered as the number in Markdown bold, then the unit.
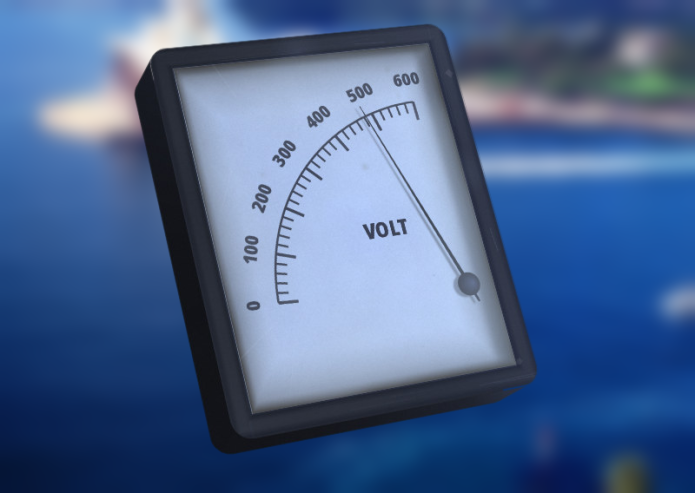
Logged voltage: **480** V
